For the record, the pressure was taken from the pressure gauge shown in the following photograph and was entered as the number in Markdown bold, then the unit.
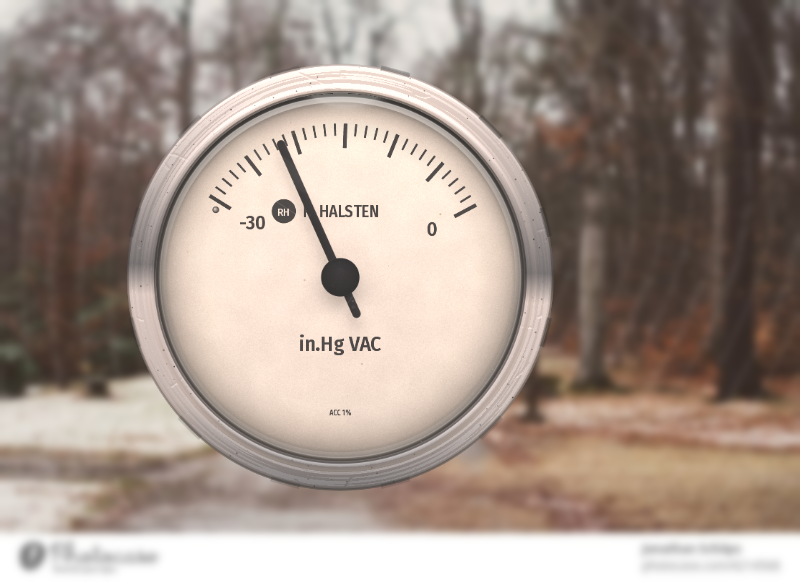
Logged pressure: **-21.5** inHg
